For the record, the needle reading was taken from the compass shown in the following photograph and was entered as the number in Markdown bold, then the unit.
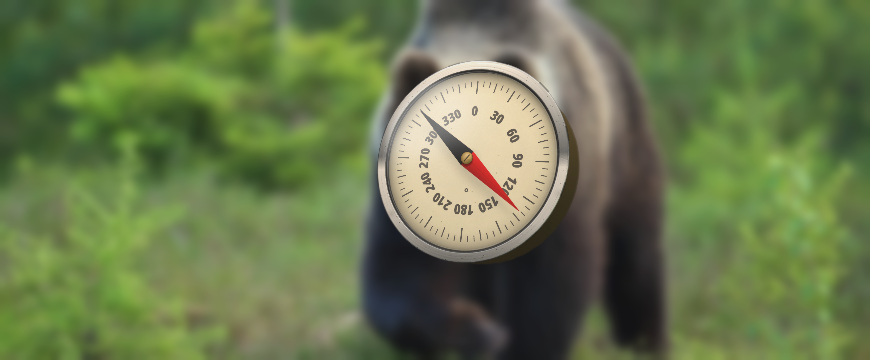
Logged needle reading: **130** °
